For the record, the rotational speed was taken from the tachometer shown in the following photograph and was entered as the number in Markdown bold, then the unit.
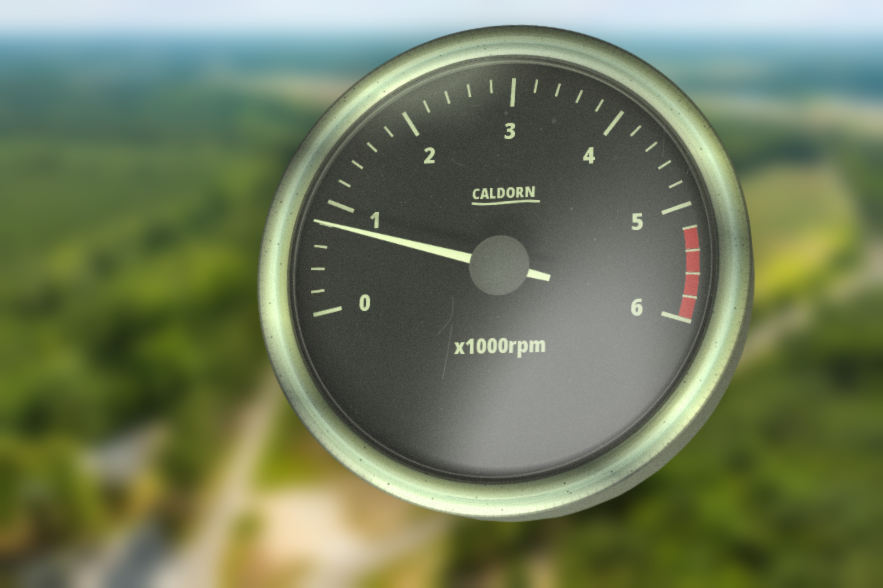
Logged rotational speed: **800** rpm
